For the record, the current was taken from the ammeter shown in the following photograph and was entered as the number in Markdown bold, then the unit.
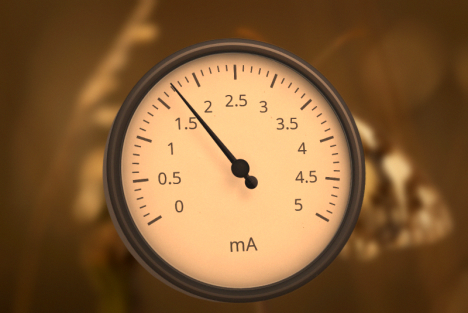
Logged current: **1.7** mA
